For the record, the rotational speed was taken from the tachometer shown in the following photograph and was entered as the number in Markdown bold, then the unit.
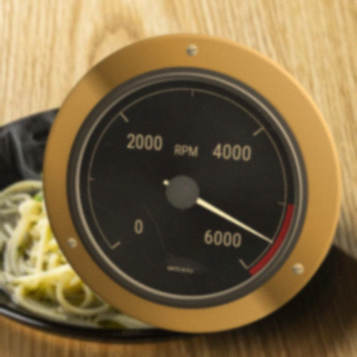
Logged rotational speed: **5500** rpm
